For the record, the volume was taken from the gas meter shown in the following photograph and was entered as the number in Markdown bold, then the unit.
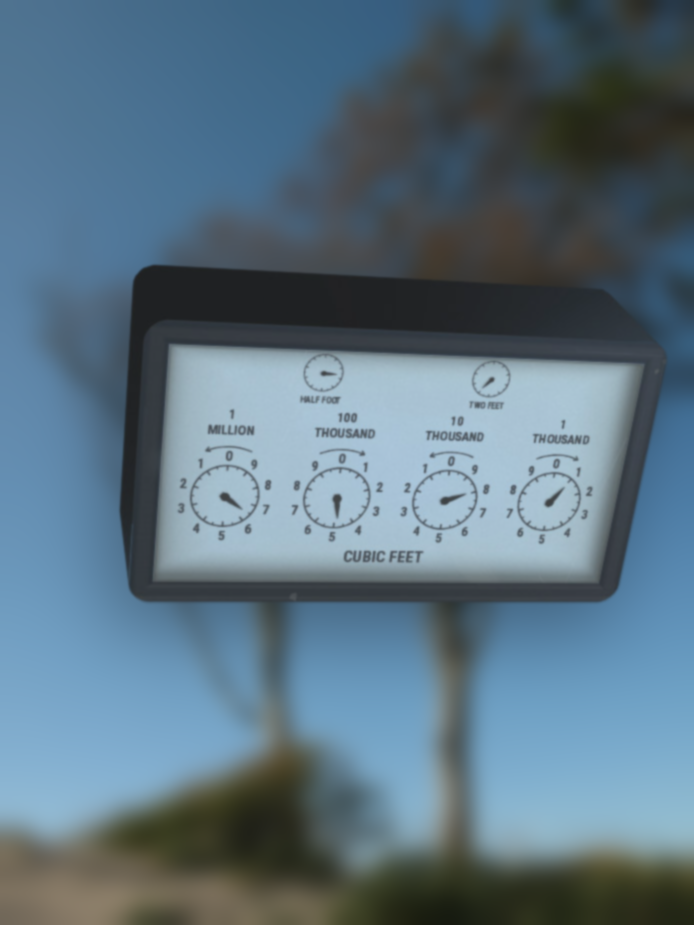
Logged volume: **648100** ft³
